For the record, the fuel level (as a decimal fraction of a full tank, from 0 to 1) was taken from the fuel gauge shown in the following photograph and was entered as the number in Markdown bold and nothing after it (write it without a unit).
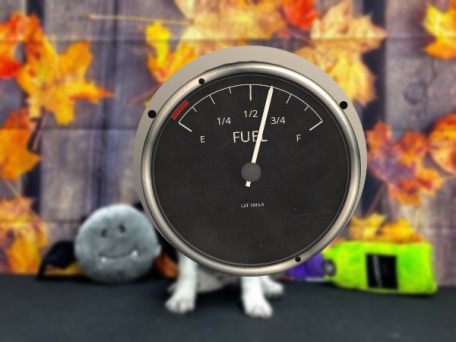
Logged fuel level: **0.625**
